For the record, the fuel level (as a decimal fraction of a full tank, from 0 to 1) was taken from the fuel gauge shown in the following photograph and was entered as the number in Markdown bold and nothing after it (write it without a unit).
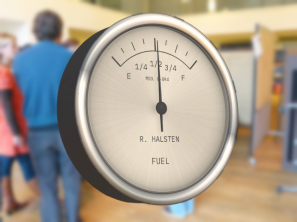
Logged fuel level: **0.5**
